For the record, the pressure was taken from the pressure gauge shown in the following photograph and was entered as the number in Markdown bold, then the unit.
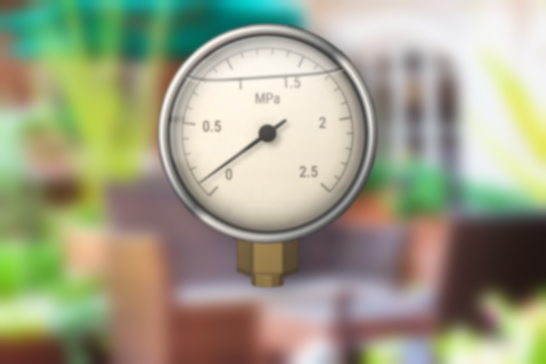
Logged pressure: **0.1** MPa
